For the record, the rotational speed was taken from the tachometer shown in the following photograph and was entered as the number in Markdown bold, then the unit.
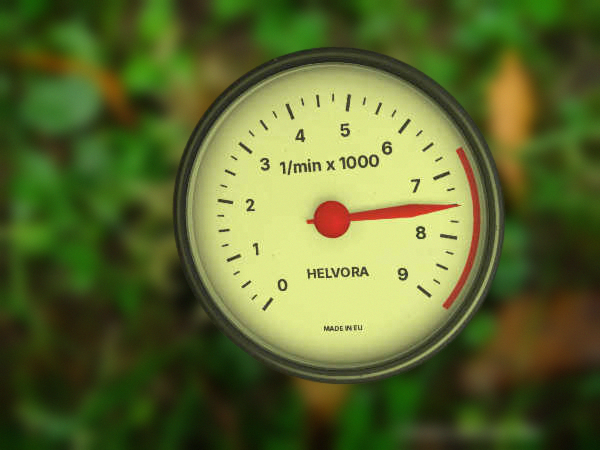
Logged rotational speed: **7500** rpm
